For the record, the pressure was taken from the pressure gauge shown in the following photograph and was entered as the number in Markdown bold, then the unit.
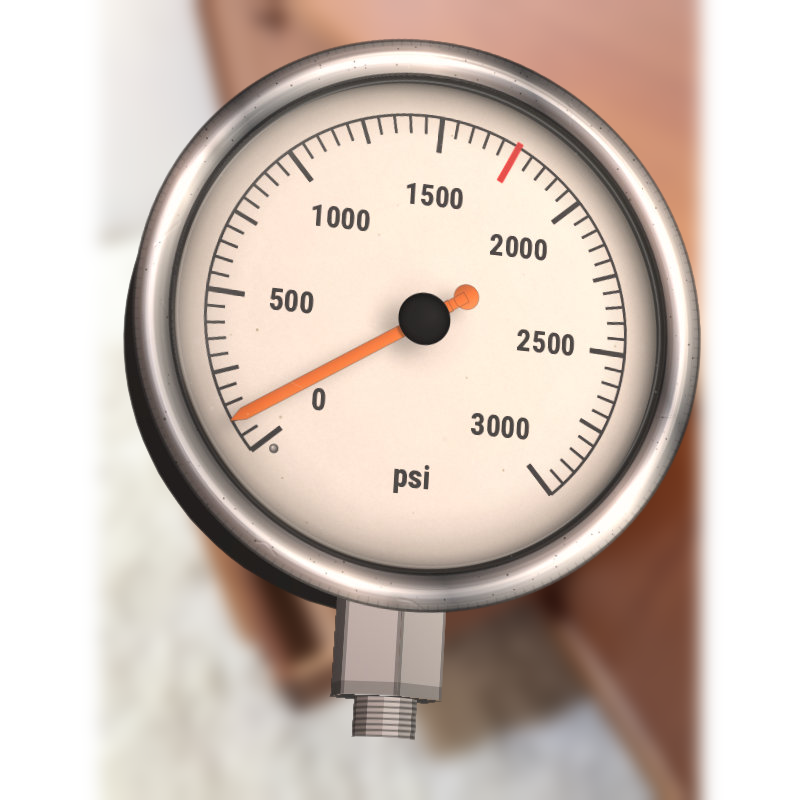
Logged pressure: **100** psi
